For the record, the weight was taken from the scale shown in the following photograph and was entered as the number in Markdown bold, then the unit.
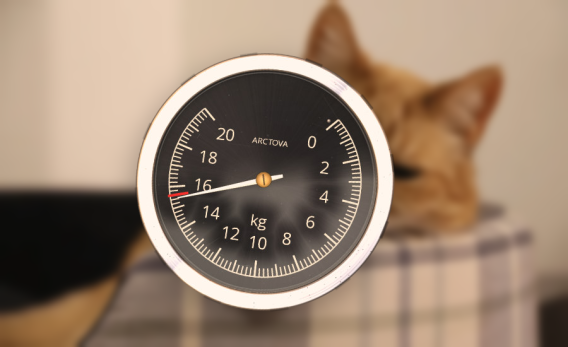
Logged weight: **15.4** kg
